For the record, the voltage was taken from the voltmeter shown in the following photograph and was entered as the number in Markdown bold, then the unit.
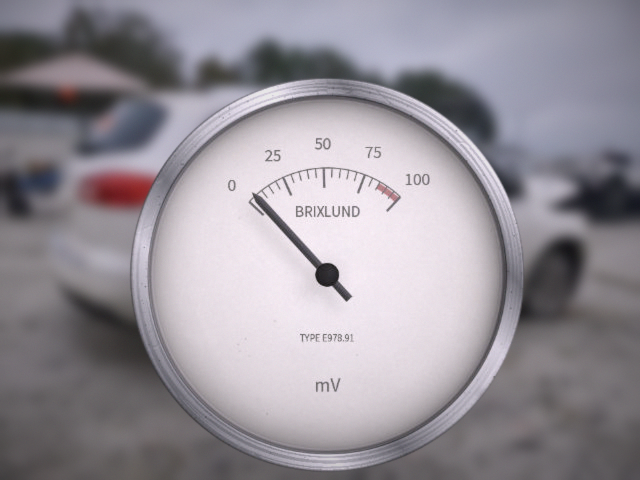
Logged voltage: **5** mV
